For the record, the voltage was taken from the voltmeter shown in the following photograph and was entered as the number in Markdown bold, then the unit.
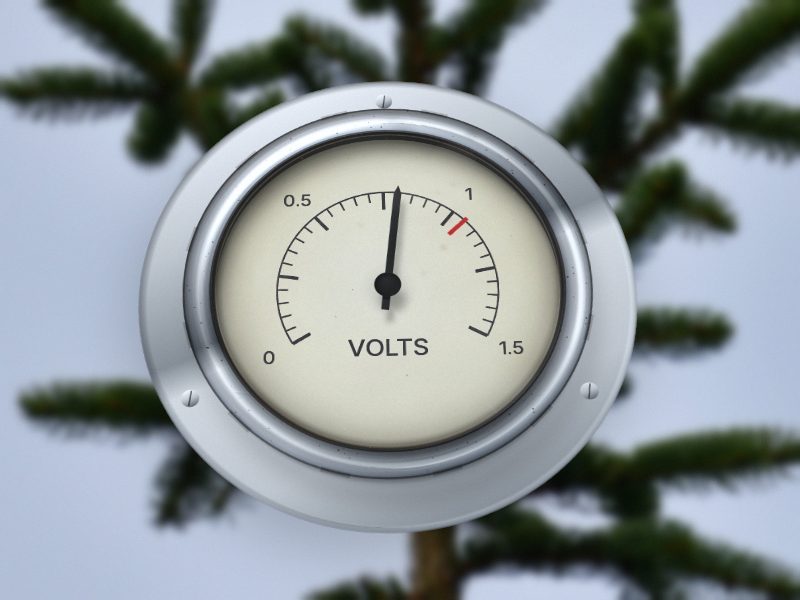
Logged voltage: **0.8** V
